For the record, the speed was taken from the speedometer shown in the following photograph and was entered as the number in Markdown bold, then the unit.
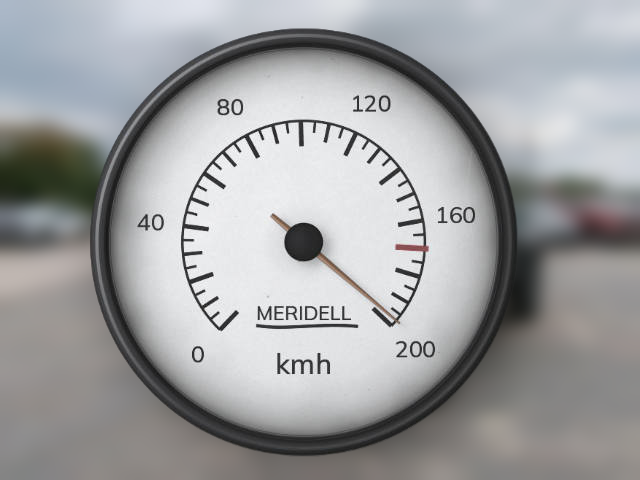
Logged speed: **197.5** km/h
